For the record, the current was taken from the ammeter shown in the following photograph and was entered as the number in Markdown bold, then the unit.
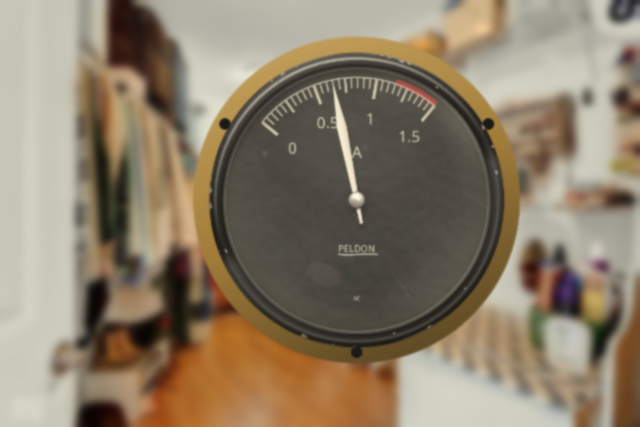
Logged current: **0.65** A
